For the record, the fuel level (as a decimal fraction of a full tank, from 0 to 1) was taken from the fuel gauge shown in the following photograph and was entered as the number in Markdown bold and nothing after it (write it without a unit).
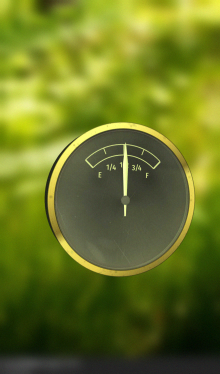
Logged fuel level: **0.5**
